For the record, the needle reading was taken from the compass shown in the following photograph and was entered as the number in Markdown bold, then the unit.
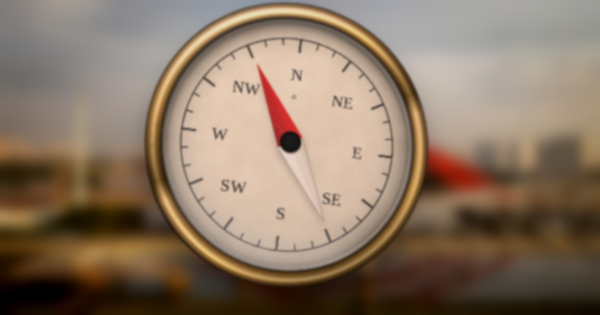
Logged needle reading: **330** °
